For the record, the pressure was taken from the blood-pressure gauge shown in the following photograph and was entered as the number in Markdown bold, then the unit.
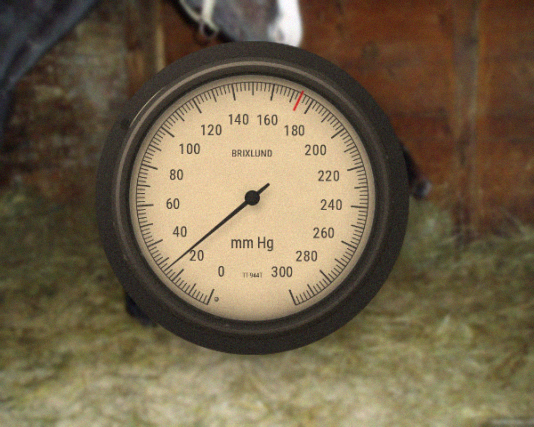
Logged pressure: **26** mmHg
